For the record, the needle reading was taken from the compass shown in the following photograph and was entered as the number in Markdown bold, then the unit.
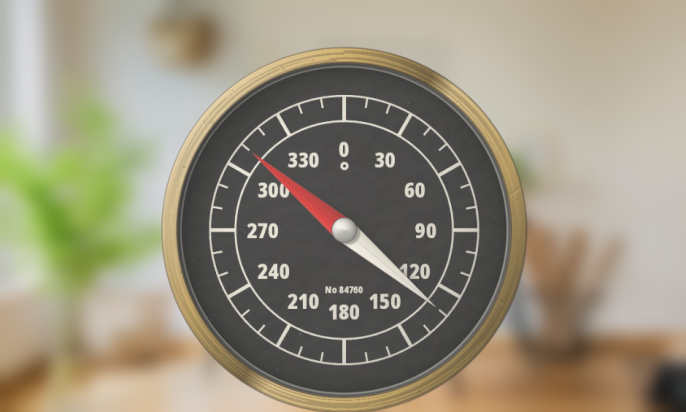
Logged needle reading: **310** °
